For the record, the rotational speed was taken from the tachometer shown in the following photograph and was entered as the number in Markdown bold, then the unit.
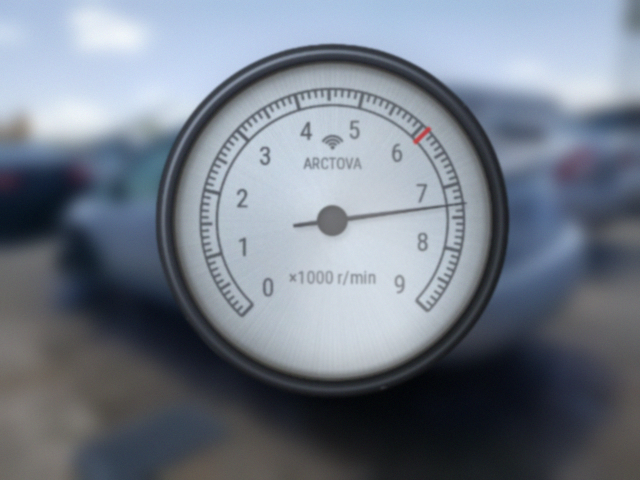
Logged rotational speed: **7300** rpm
